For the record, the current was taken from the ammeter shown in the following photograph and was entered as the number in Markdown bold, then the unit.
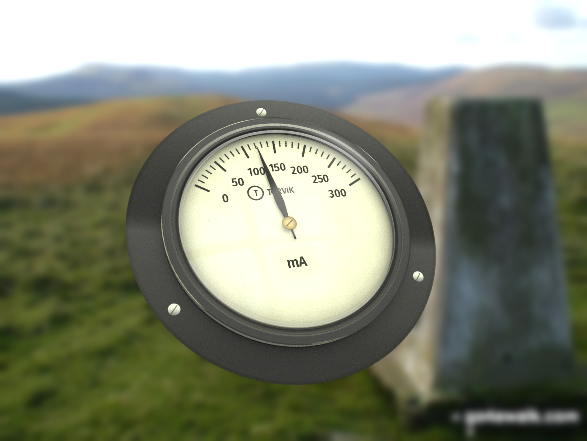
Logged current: **120** mA
